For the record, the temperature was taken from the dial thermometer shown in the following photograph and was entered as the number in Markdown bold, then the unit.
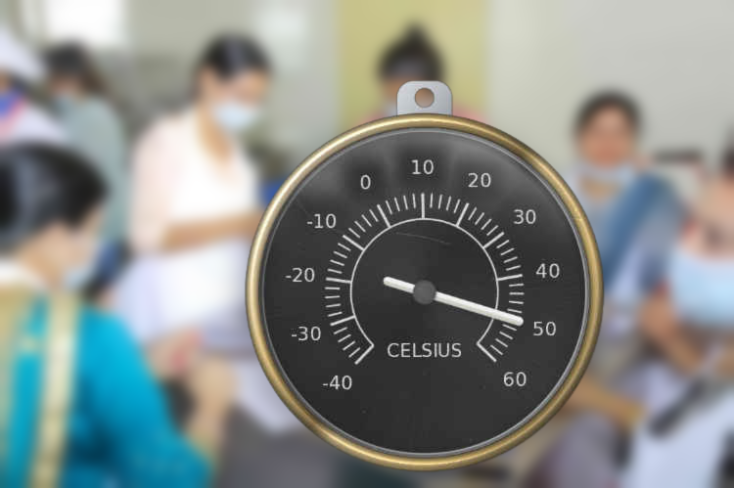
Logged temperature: **50** °C
